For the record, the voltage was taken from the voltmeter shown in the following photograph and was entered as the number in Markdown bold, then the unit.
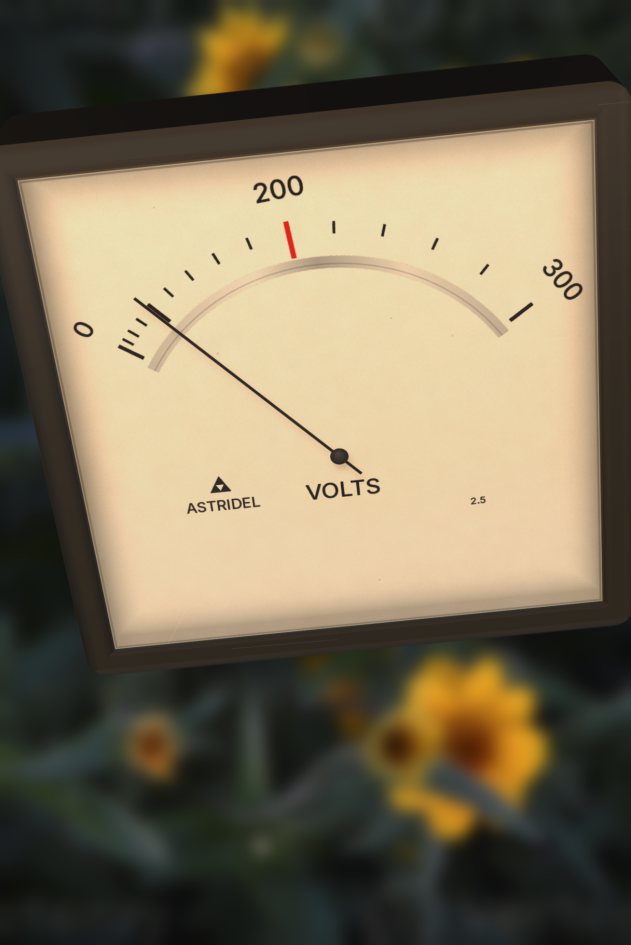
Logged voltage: **100** V
